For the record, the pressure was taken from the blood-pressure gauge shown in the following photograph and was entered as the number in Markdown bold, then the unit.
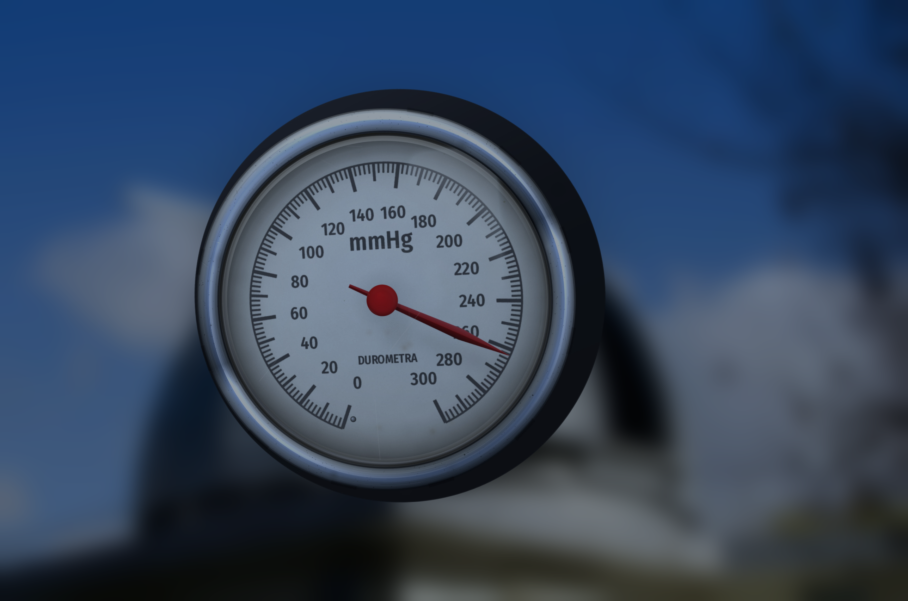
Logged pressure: **262** mmHg
